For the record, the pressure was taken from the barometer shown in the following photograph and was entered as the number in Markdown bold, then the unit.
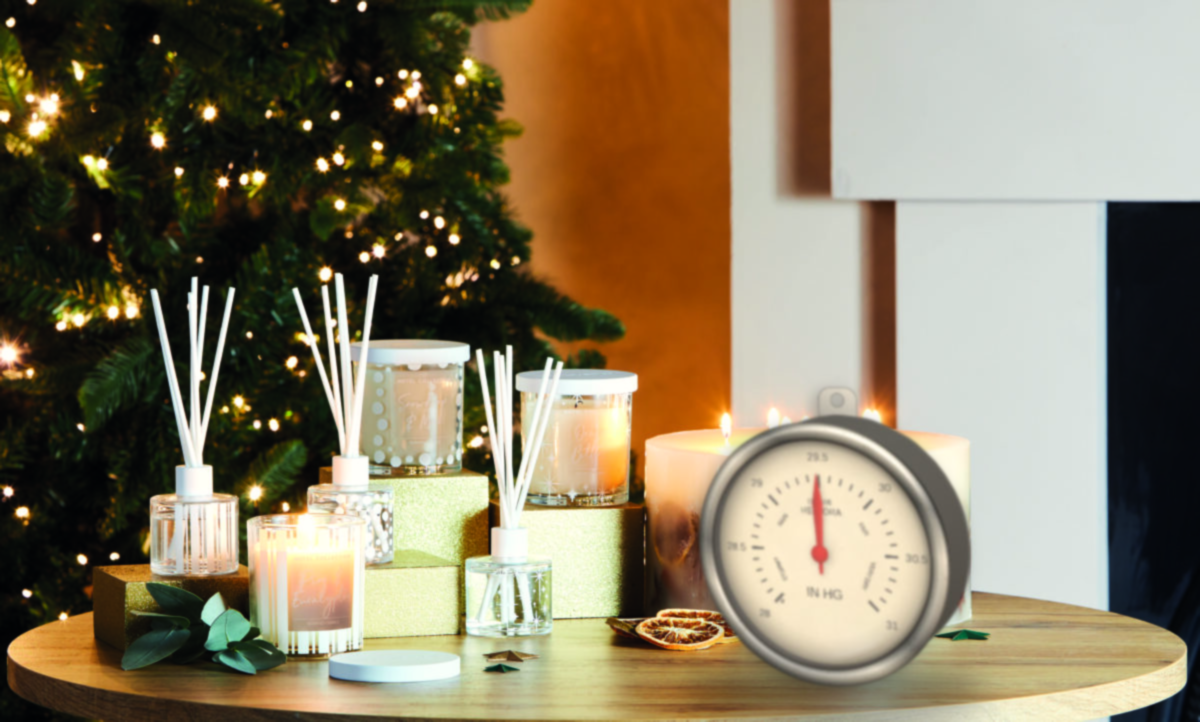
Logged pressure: **29.5** inHg
